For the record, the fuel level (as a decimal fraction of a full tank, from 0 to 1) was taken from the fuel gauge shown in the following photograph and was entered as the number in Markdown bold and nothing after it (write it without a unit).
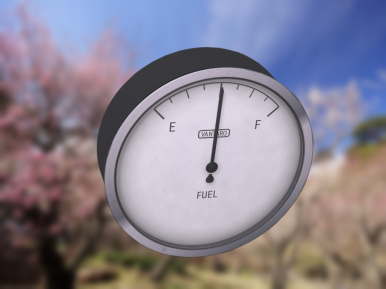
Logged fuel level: **0.5**
